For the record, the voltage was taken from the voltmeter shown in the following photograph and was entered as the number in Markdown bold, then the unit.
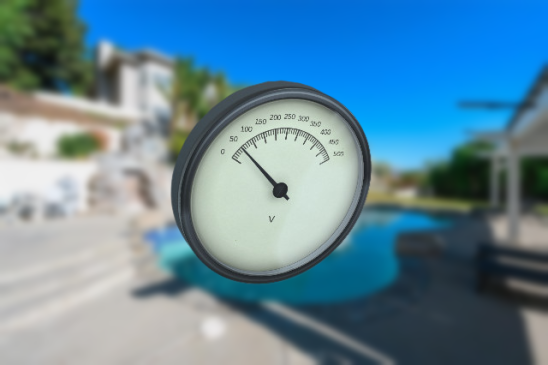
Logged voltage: **50** V
